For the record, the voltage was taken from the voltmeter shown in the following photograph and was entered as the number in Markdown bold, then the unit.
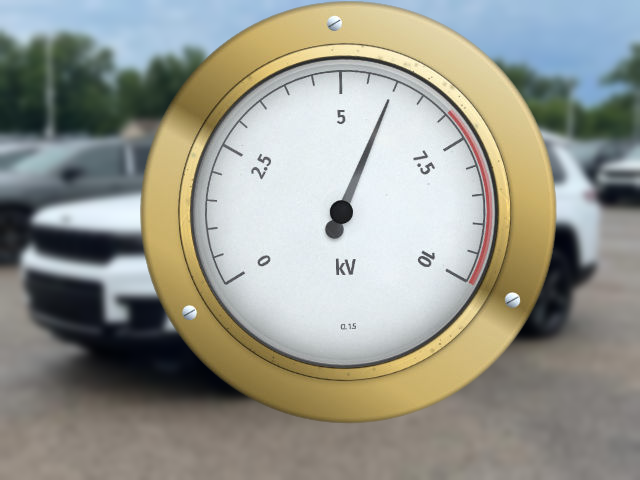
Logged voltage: **6** kV
